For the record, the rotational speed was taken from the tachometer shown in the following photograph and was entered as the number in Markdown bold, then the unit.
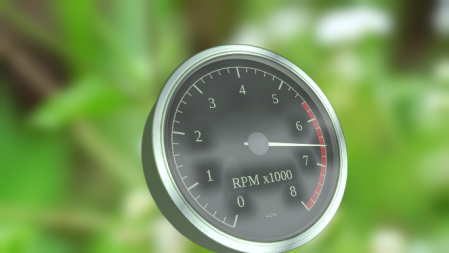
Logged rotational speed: **6600** rpm
